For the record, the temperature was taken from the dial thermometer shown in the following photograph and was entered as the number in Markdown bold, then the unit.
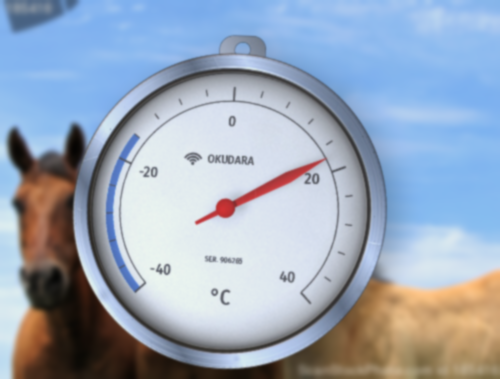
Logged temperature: **18** °C
